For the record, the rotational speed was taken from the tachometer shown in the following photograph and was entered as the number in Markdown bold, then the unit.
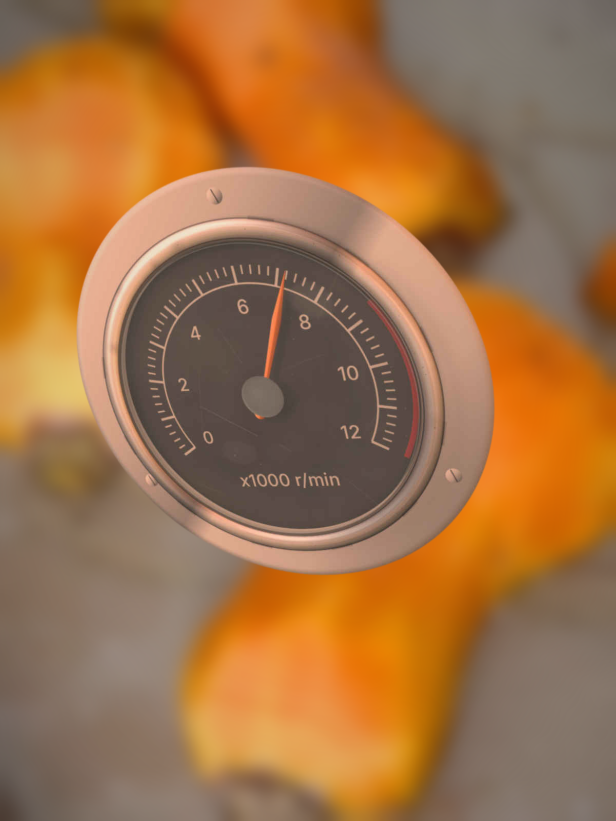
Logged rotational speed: **7200** rpm
